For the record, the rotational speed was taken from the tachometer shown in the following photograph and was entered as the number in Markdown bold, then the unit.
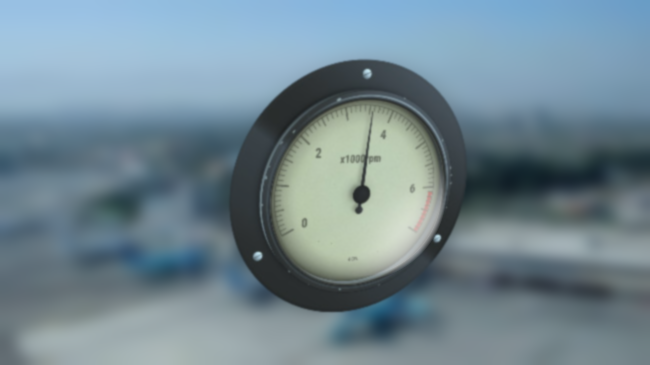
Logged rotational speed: **3500** rpm
